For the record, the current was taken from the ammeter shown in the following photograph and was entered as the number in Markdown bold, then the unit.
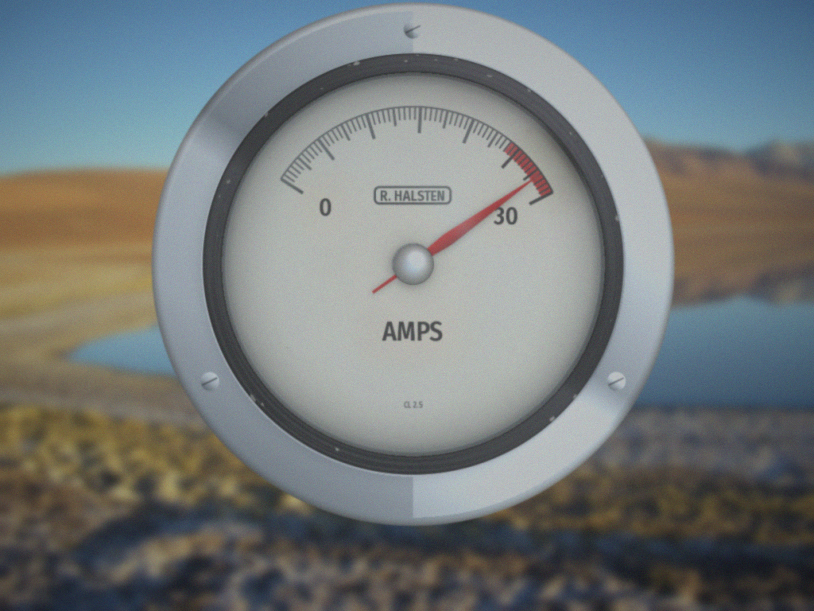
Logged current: **28** A
